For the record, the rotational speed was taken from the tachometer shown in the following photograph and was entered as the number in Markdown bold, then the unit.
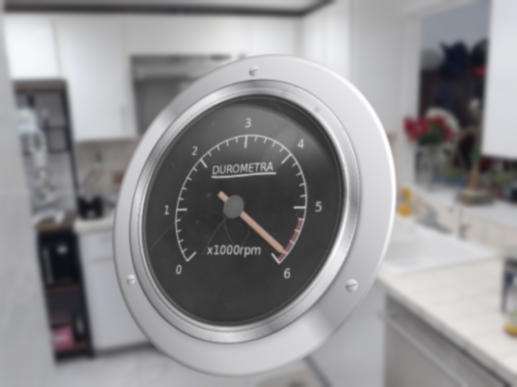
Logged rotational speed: **5800** rpm
